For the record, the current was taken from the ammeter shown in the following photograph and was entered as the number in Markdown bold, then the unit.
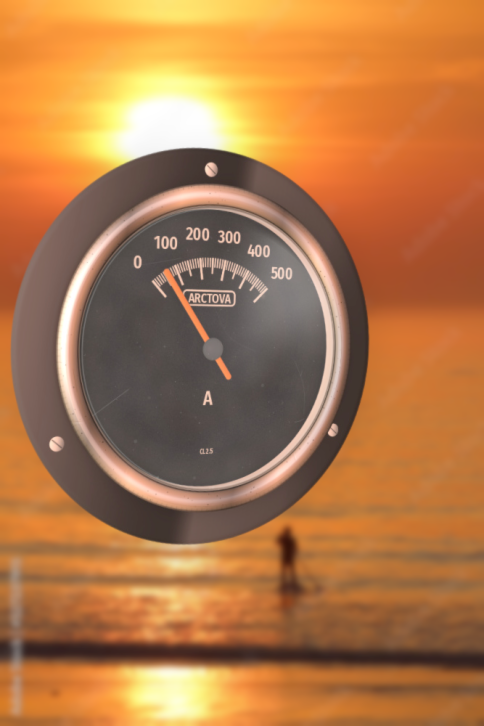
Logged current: **50** A
